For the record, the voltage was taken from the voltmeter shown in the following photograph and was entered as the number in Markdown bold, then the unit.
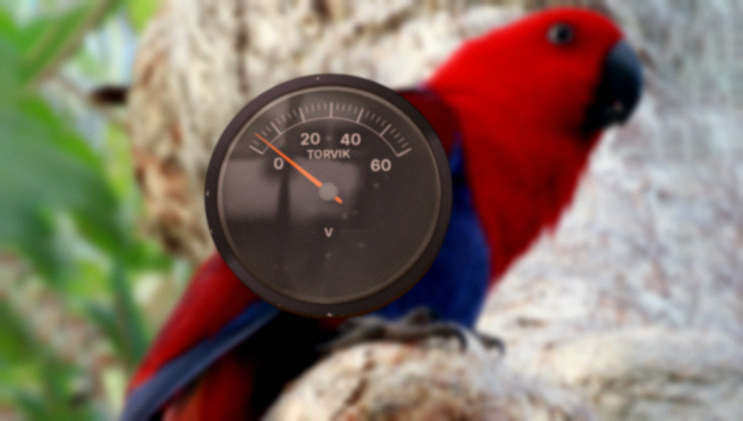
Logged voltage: **4** V
